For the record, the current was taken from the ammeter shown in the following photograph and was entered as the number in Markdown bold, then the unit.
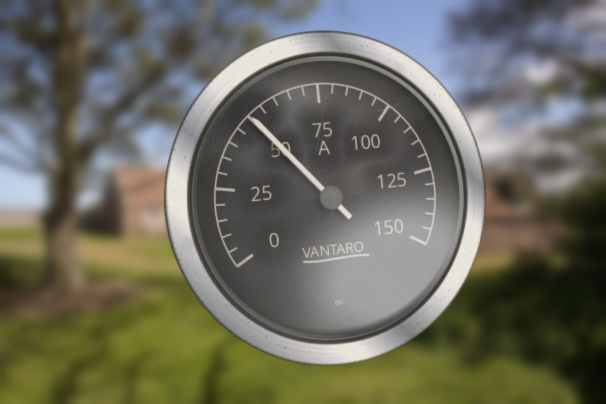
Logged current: **50** A
